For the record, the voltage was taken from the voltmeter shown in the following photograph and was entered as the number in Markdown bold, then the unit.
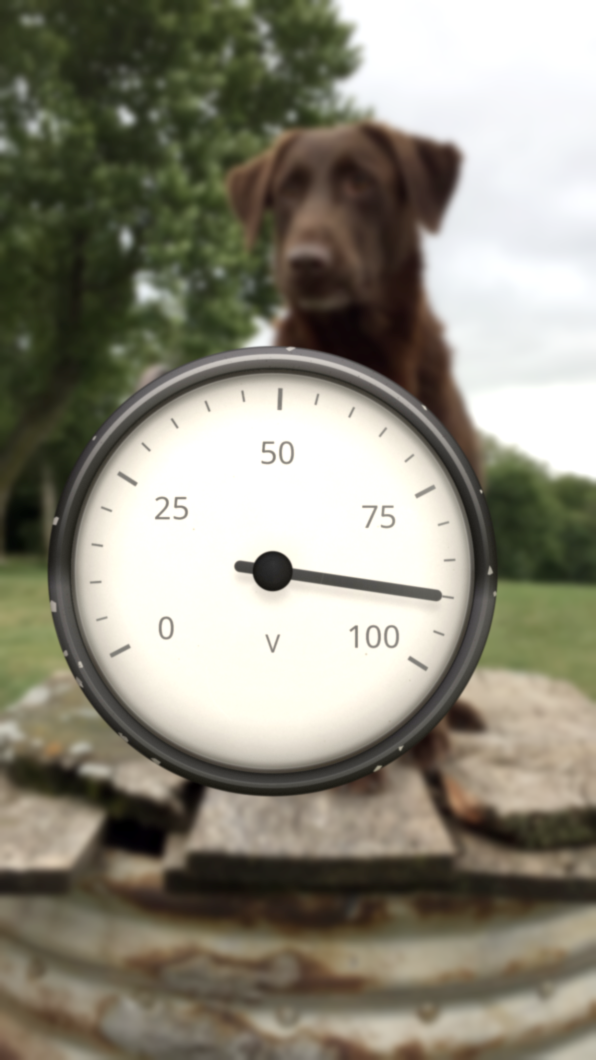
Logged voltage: **90** V
